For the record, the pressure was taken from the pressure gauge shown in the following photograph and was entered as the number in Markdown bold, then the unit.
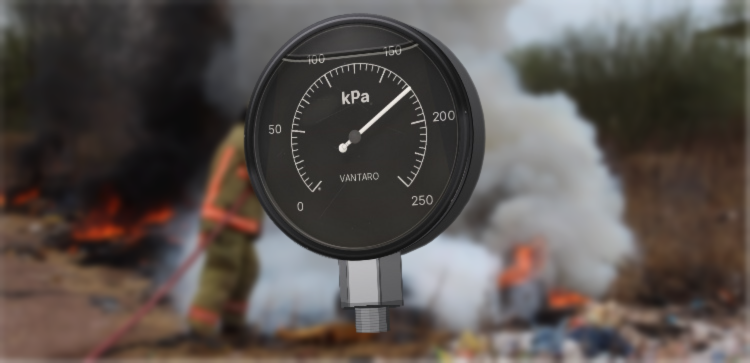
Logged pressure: **175** kPa
